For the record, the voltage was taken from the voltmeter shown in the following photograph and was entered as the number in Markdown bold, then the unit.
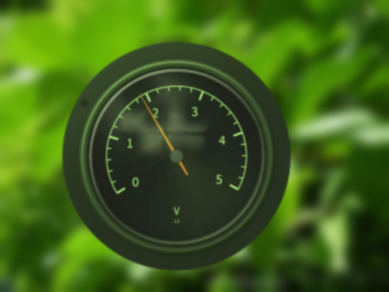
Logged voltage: **1.9** V
